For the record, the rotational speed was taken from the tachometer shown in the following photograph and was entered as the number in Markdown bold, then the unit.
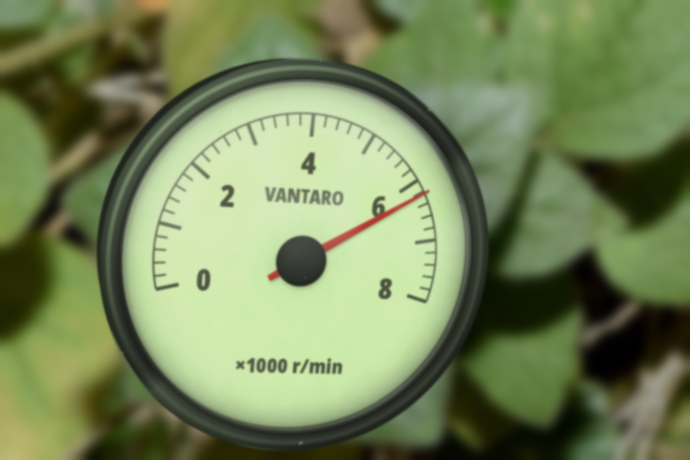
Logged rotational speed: **6200** rpm
